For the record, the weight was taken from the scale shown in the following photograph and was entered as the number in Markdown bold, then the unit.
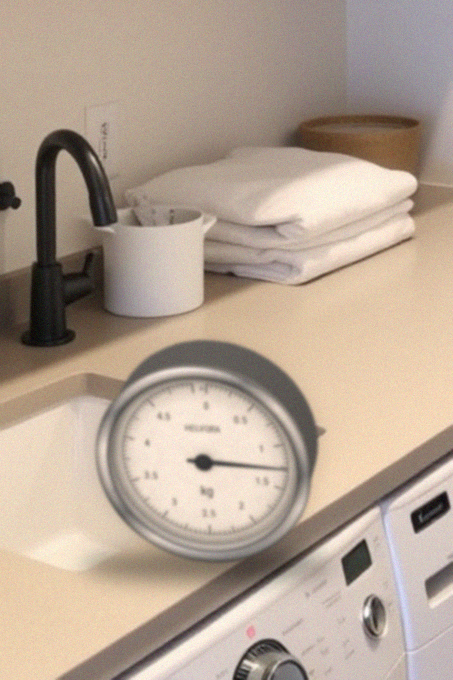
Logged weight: **1.25** kg
